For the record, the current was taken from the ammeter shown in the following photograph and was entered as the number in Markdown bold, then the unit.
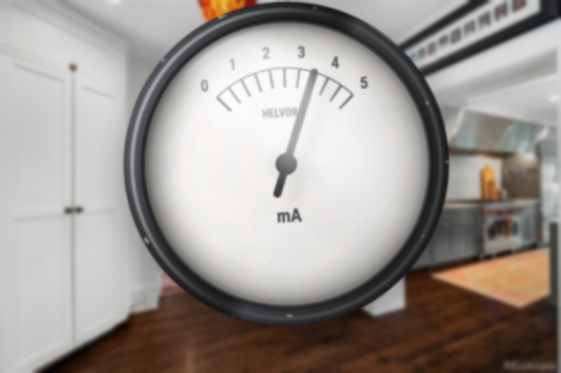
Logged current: **3.5** mA
